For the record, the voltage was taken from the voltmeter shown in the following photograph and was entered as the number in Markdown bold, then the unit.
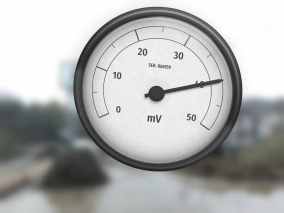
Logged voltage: **40** mV
